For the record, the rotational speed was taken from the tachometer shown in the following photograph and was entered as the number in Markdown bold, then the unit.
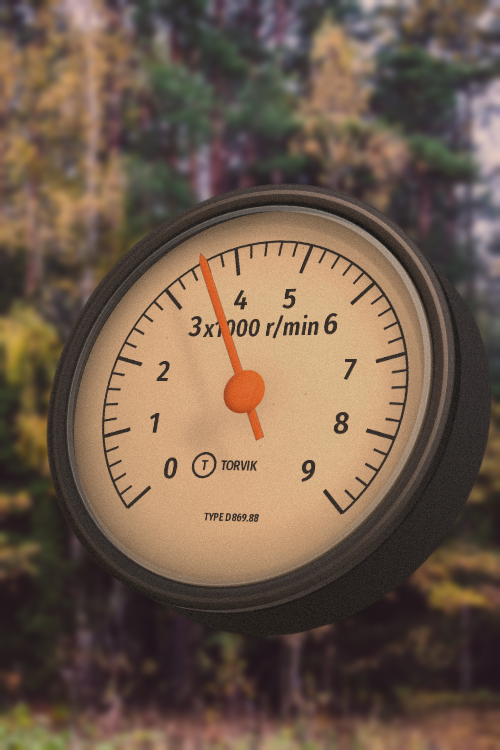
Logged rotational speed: **3600** rpm
